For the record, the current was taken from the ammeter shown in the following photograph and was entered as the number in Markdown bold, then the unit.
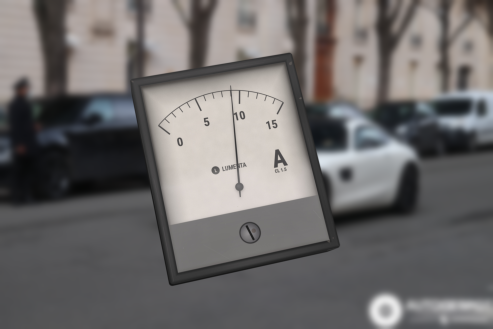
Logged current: **9** A
